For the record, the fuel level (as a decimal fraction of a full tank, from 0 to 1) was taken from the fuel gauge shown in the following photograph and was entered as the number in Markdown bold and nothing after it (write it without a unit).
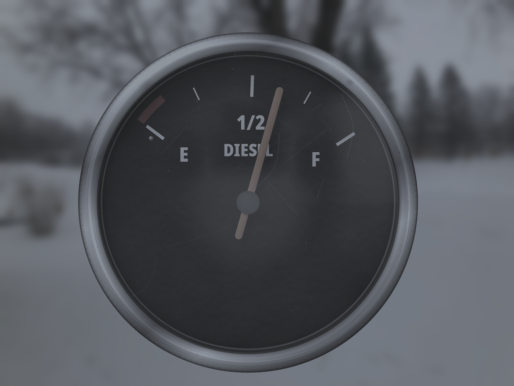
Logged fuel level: **0.625**
